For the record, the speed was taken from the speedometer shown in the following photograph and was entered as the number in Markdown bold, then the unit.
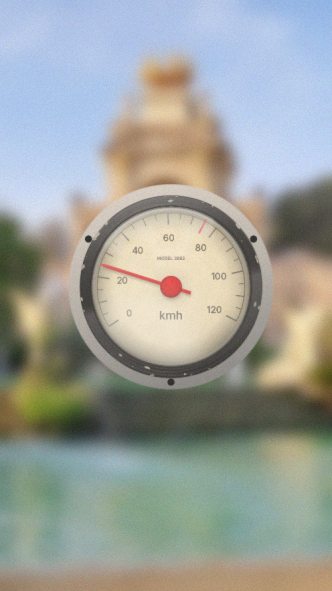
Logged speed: **25** km/h
